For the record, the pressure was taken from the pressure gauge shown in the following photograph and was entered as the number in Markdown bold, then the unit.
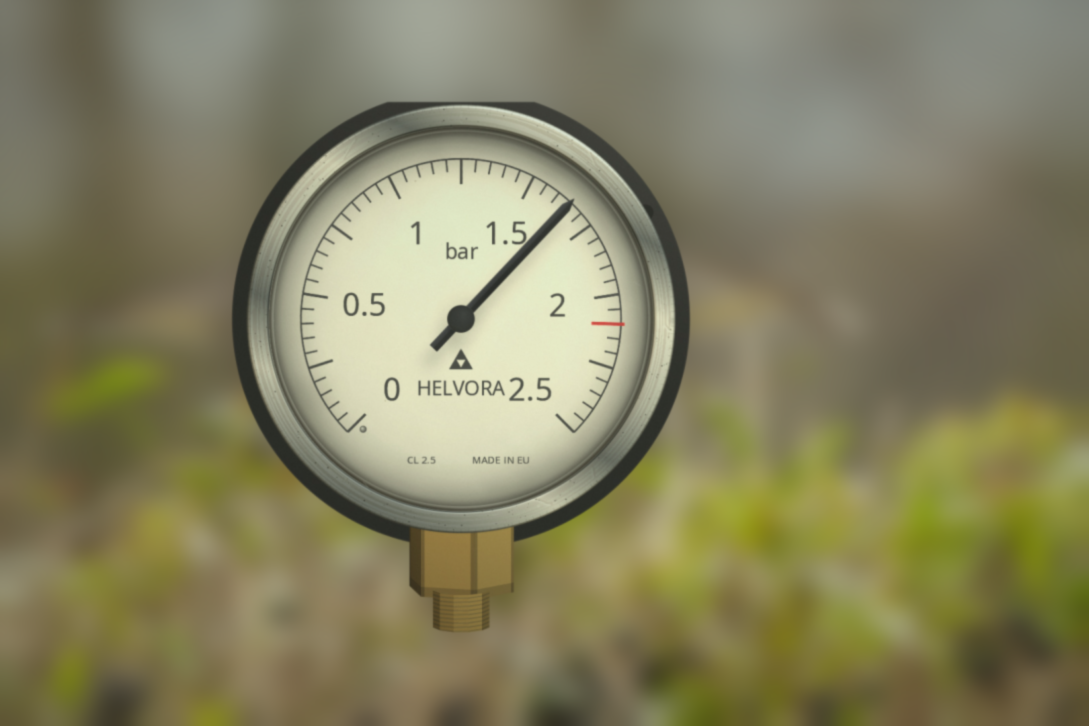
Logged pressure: **1.65** bar
